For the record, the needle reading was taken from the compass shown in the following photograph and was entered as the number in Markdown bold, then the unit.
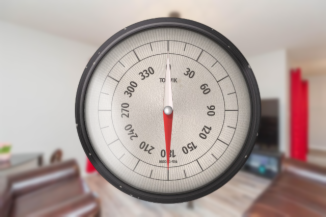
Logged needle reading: **180** °
